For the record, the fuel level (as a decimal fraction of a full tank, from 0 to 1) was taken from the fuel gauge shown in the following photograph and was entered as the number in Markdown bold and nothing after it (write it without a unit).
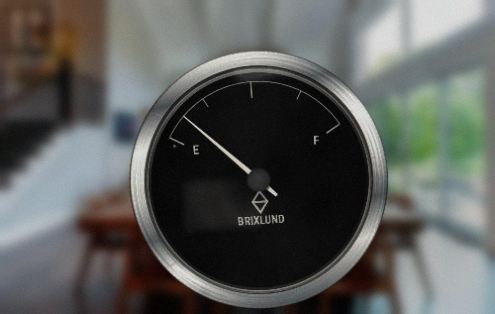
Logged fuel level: **0.125**
